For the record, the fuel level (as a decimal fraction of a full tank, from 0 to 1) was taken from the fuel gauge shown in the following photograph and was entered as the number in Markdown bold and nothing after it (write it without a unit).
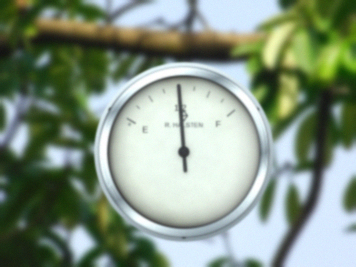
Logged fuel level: **0.5**
